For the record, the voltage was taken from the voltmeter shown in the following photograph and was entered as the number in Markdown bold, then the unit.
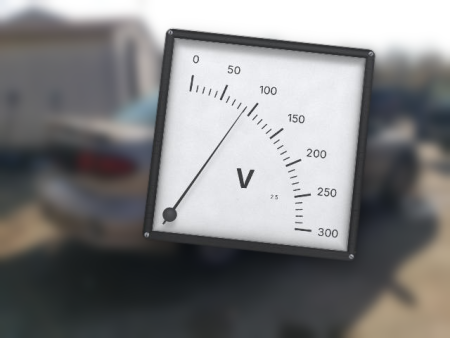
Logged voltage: **90** V
